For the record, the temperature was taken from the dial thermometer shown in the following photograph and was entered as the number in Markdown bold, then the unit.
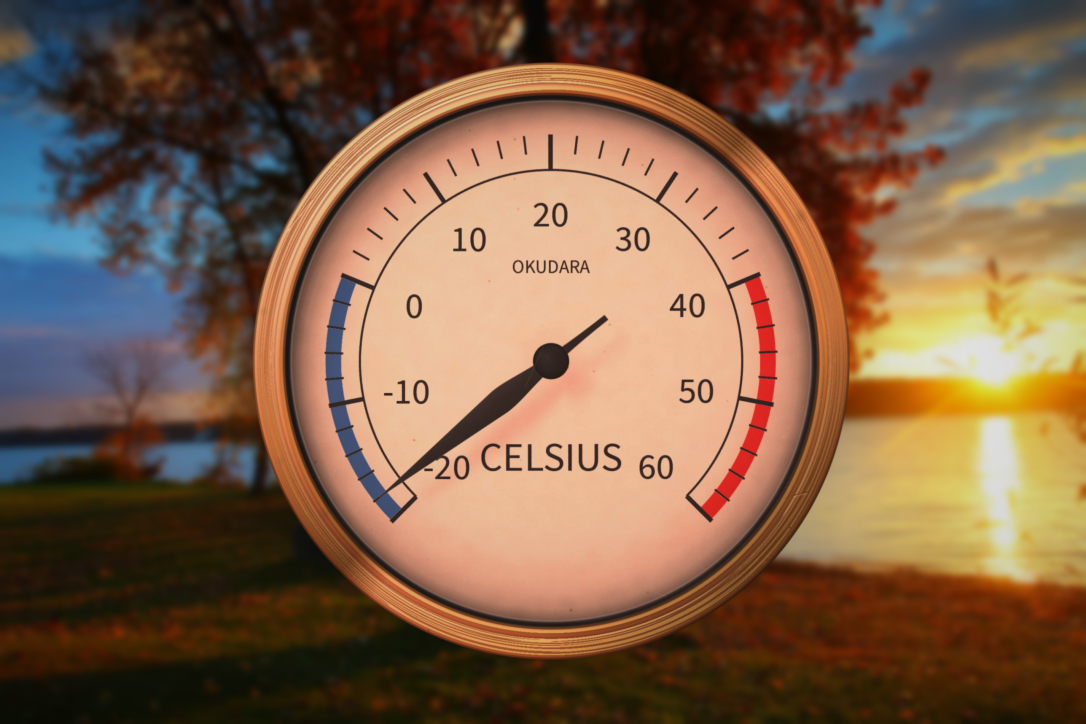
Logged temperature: **-18** °C
